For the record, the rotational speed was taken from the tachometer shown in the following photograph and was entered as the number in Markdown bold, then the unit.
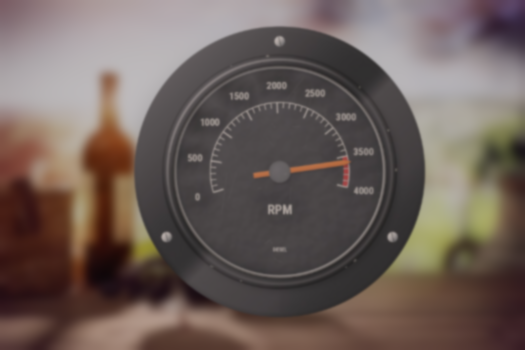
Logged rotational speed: **3600** rpm
